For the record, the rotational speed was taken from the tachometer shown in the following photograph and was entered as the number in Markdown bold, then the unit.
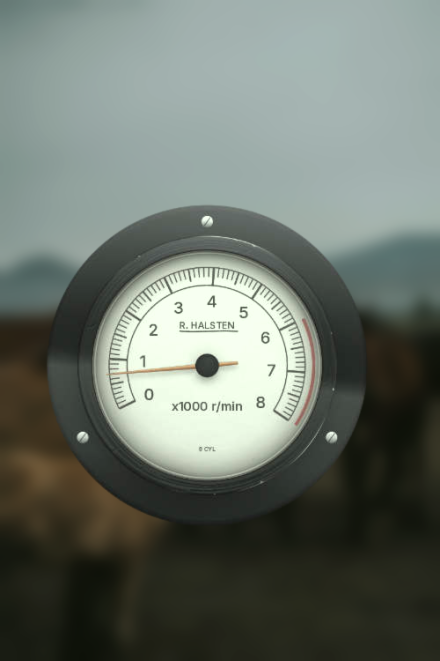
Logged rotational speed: **700** rpm
